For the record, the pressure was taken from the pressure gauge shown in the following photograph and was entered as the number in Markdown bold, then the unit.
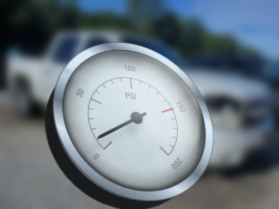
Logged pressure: **10** psi
